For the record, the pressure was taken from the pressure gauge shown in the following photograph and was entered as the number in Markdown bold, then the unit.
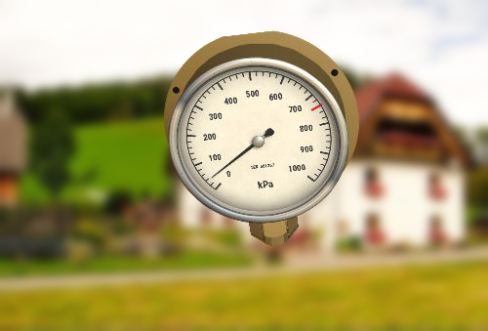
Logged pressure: **40** kPa
